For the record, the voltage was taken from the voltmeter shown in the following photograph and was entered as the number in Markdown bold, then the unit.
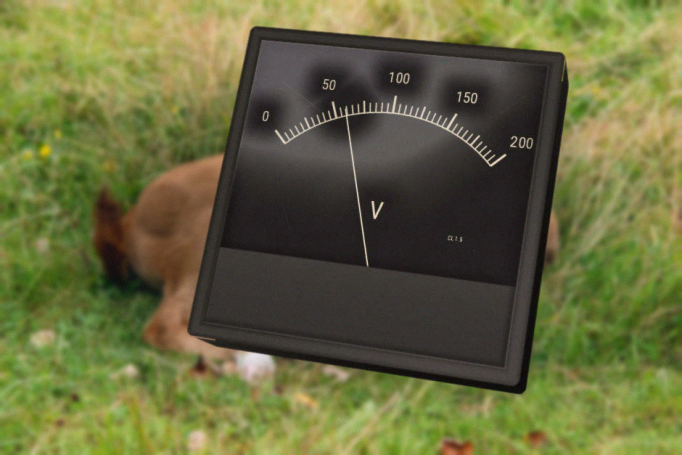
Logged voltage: **60** V
